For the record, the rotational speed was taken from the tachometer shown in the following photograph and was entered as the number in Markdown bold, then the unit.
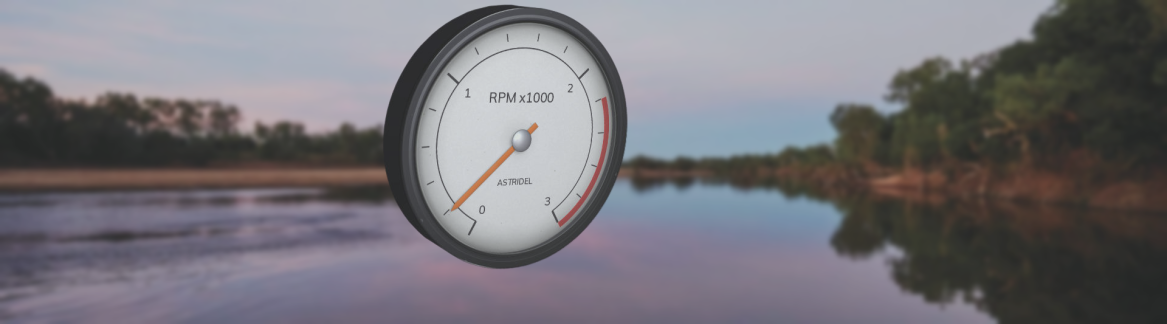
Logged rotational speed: **200** rpm
